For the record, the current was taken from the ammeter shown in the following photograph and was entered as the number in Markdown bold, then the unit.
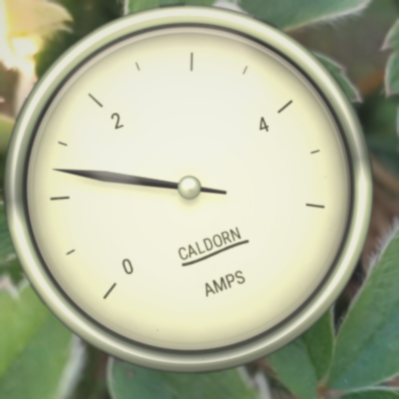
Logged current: **1.25** A
